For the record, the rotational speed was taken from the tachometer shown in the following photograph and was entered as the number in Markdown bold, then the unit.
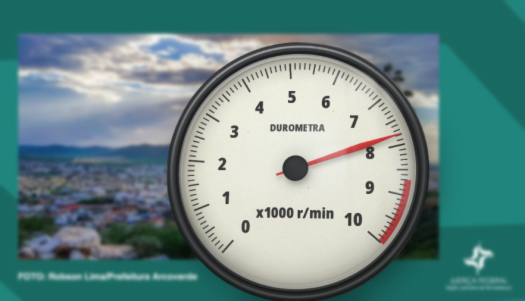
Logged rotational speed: **7800** rpm
